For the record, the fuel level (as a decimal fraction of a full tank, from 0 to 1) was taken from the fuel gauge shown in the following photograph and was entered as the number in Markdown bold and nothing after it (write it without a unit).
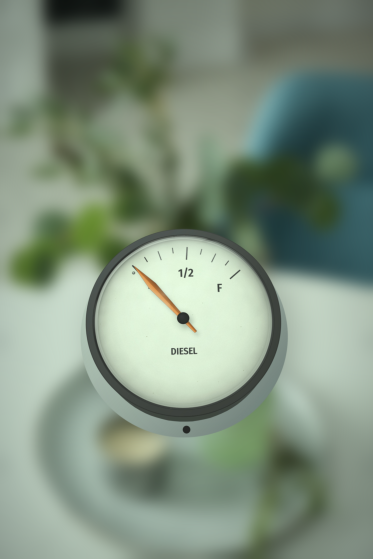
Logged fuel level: **0**
